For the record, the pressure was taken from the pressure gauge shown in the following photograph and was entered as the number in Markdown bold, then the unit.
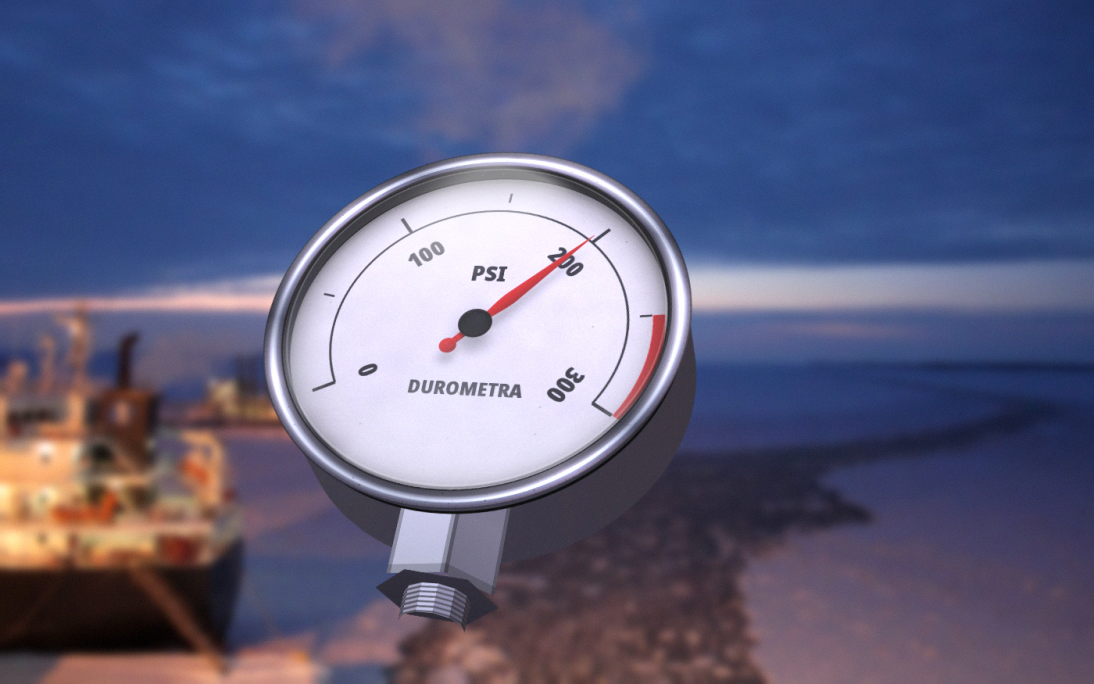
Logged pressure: **200** psi
